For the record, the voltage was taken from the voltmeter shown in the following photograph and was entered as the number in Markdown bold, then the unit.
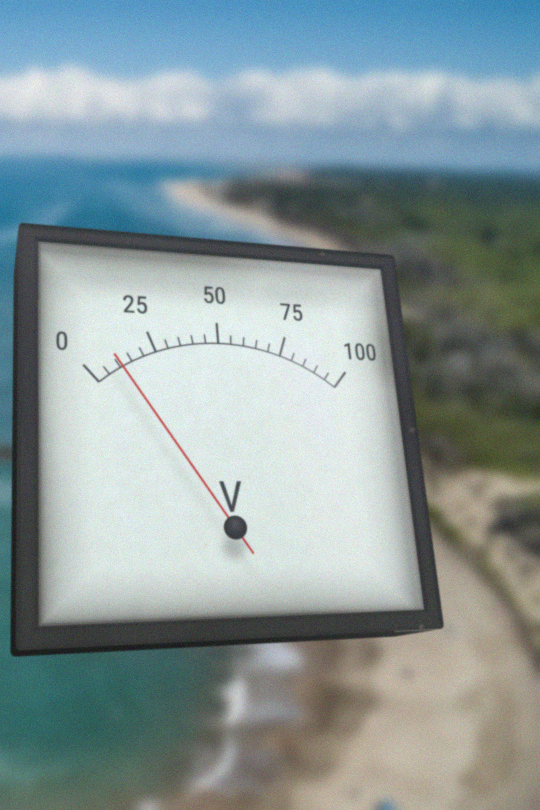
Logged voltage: **10** V
